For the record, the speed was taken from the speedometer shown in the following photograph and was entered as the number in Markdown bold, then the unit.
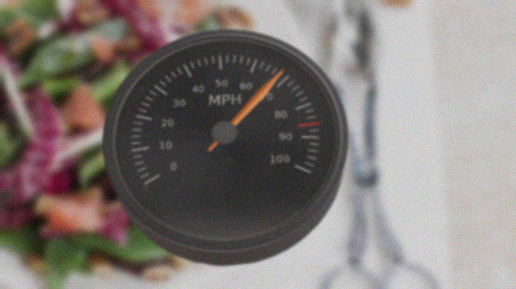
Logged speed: **68** mph
